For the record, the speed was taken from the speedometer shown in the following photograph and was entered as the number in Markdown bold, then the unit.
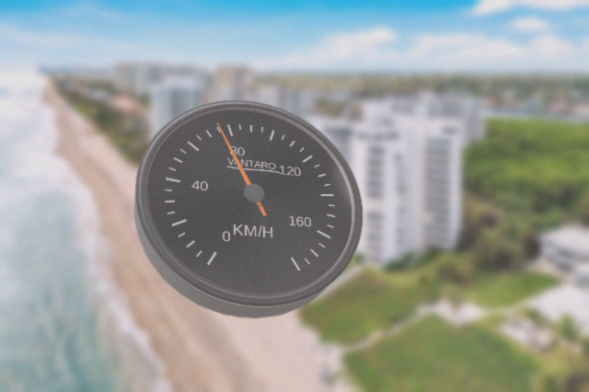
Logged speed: **75** km/h
